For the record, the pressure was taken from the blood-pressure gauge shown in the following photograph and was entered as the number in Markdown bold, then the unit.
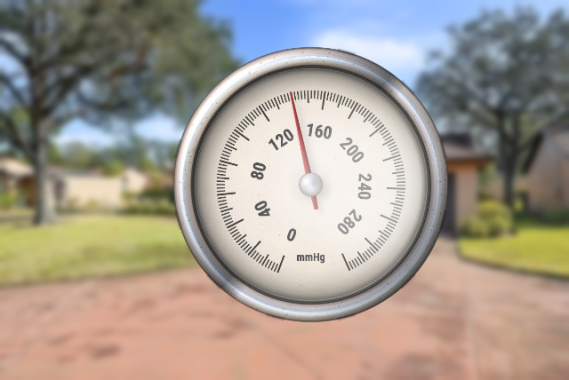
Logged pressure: **140** mmHg
